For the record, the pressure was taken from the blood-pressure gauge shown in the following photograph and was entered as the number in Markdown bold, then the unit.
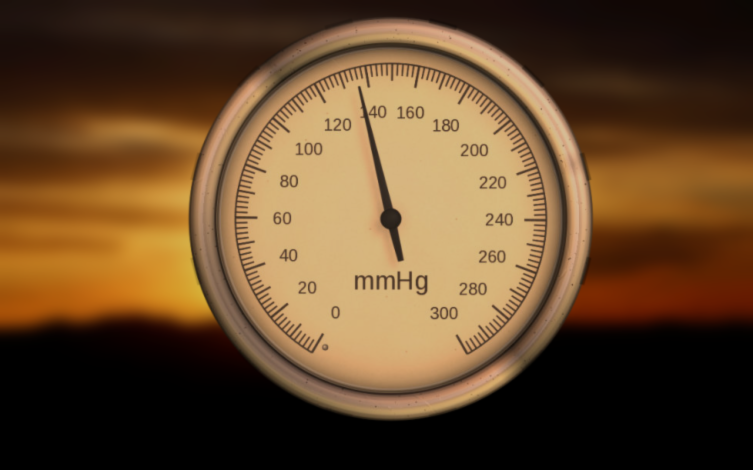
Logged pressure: **136** mmHg
